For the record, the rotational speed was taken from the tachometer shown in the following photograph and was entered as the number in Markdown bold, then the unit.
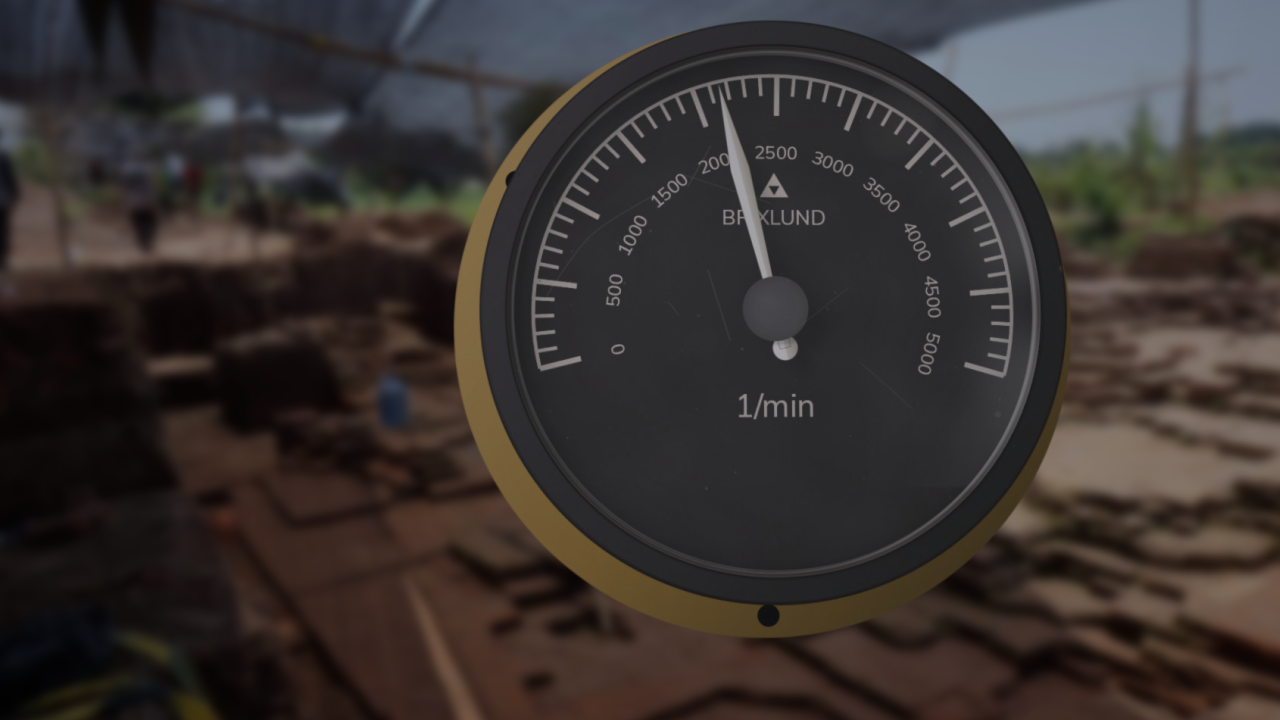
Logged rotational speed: **2150** rpm
